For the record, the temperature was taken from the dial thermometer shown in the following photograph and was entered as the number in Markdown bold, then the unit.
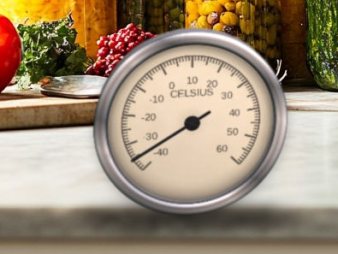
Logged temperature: **-35** °C
